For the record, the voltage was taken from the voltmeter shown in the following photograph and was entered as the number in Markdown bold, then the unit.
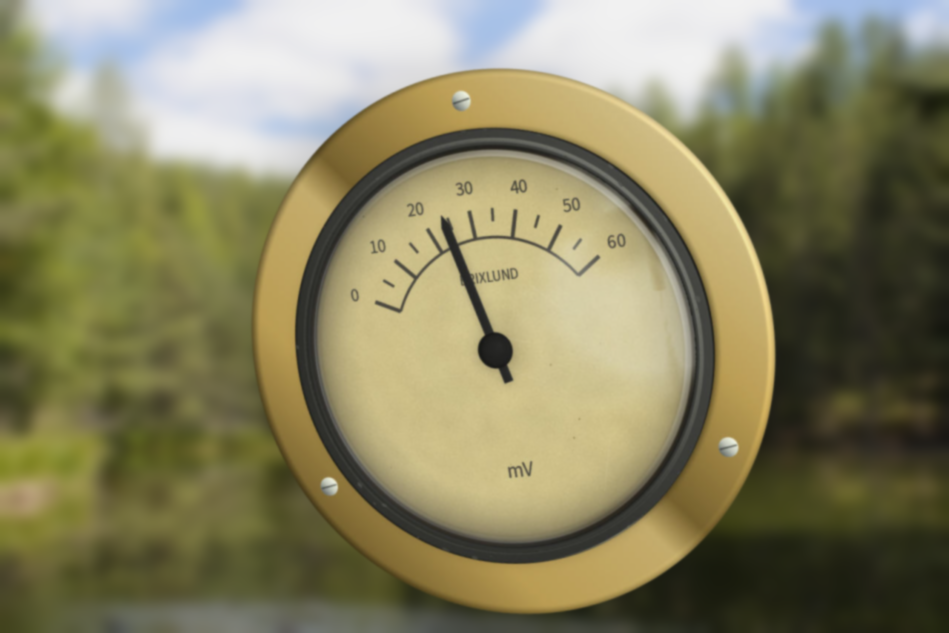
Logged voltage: **25** mV
